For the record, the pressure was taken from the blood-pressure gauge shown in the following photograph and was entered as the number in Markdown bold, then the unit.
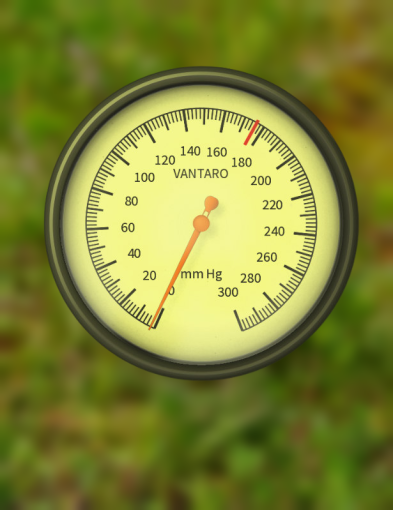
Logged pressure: **2** mmHg
